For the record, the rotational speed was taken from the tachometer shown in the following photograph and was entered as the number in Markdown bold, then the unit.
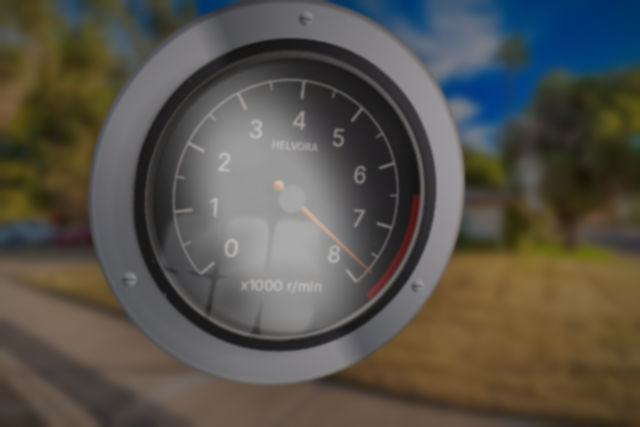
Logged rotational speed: **7750** rpm
